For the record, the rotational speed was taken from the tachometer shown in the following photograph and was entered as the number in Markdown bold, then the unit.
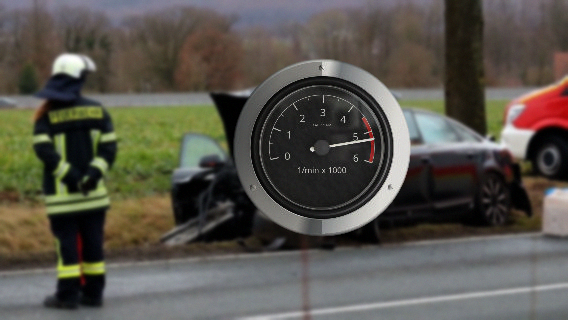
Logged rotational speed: **5250** rpm
